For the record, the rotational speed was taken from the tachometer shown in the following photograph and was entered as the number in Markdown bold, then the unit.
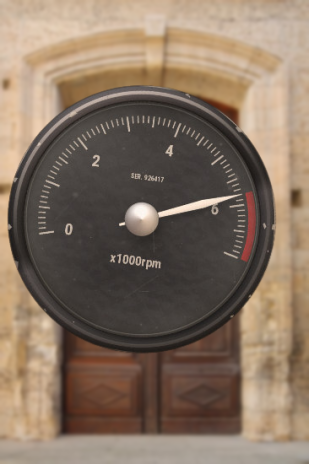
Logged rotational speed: **5800** rpm
